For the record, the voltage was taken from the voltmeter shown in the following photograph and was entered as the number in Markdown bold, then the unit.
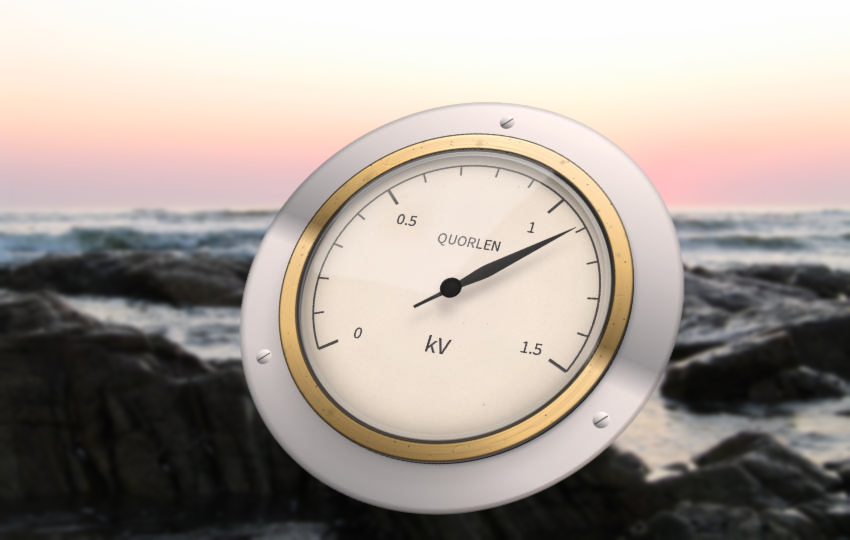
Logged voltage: **1.1** kV
